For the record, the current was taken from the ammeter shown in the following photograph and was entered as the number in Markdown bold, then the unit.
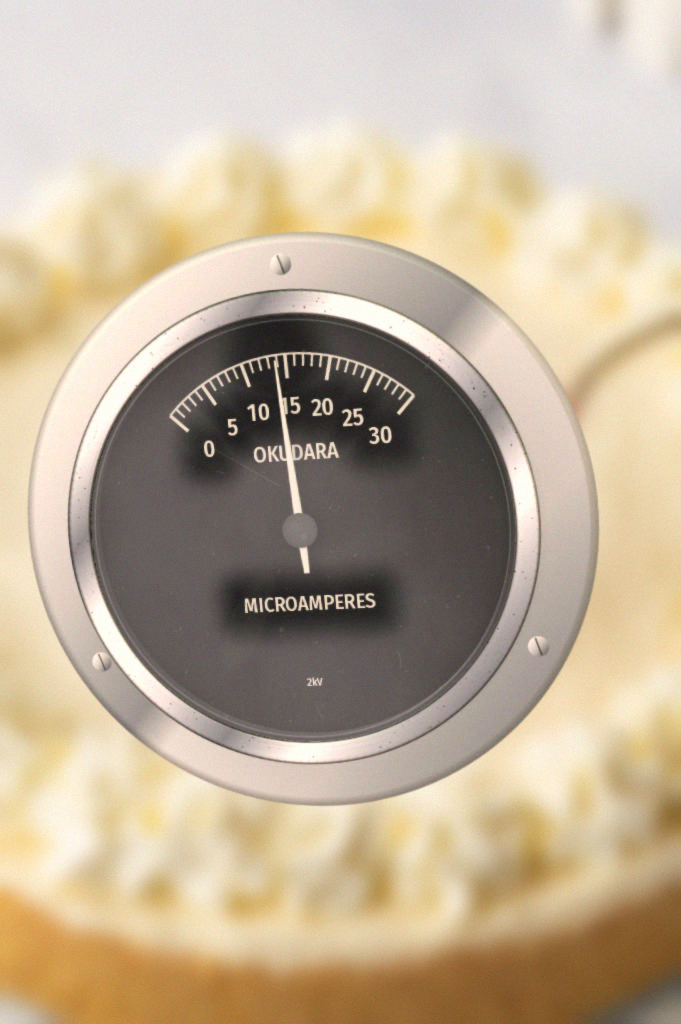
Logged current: **14** µA
